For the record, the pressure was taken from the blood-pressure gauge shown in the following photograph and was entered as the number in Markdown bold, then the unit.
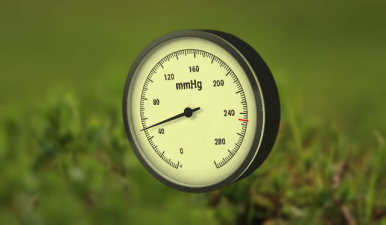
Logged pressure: **50** mmHg
